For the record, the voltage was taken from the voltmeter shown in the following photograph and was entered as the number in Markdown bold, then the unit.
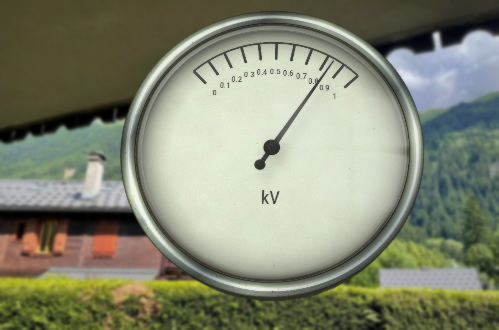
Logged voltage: **0.85** kV
